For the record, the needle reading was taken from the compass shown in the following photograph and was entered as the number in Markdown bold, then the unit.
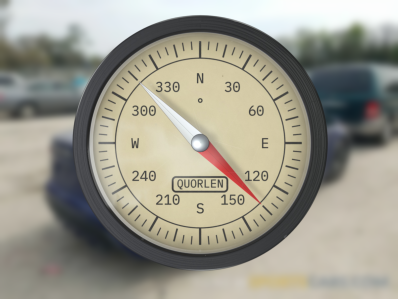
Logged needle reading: **135** °
